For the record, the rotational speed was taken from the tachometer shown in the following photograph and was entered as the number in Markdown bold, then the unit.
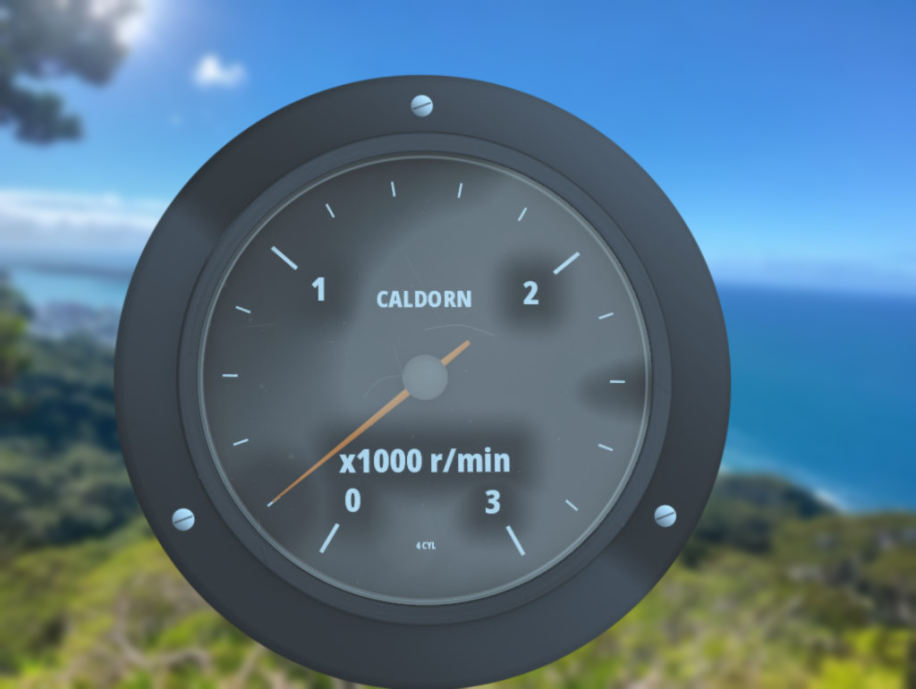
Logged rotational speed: **200** rpm
